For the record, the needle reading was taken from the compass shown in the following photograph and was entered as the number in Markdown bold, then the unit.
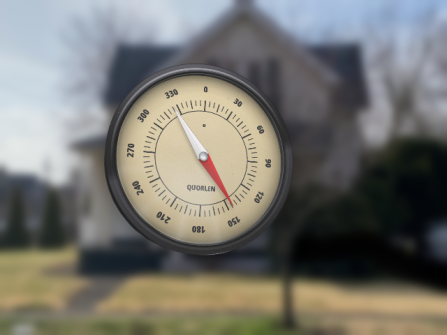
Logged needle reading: **145** °
